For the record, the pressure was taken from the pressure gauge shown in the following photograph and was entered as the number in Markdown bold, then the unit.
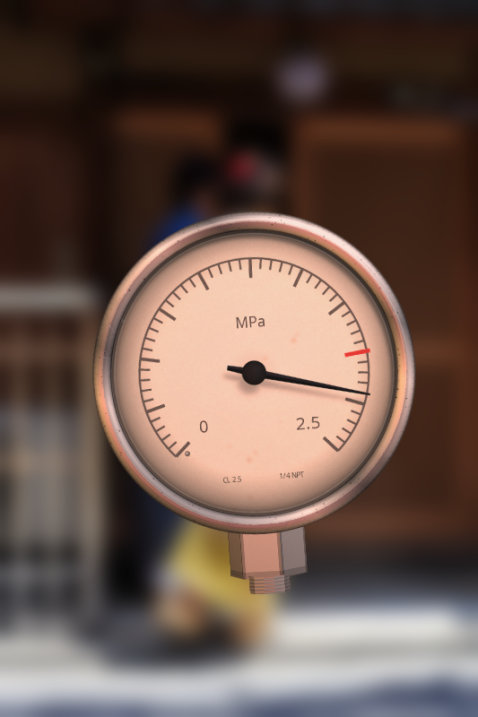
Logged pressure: **2.2** MPa
